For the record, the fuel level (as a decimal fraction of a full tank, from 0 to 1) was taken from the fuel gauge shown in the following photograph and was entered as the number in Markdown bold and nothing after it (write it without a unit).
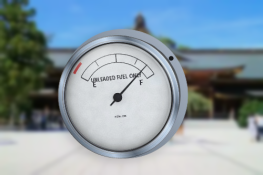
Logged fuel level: **0.875**
